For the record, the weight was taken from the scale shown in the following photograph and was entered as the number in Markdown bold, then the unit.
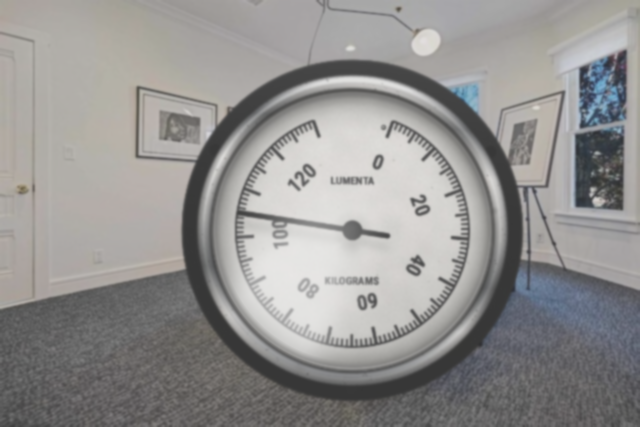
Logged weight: **105** kg
